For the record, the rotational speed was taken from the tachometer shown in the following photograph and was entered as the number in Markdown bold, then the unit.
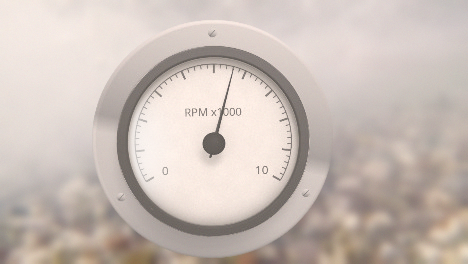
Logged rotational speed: **5600** rpm
